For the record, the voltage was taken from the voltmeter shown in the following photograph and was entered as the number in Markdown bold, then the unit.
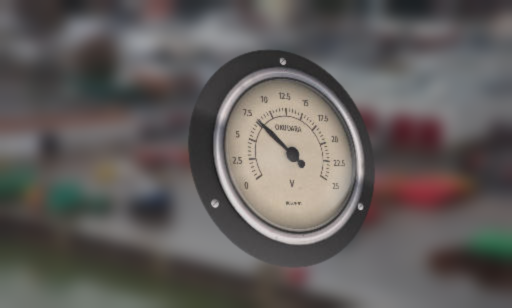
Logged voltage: **7.5** V
